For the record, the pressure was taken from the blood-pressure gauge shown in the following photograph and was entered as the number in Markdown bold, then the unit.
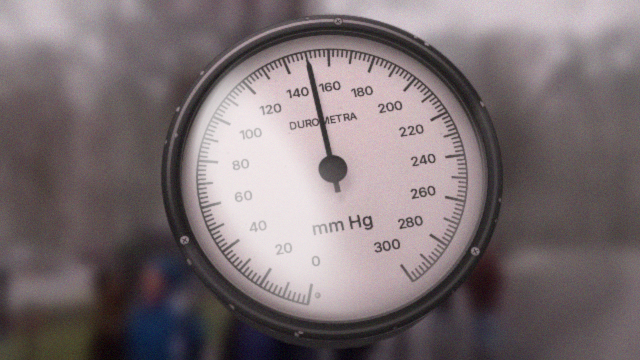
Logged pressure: **150** mmHg
